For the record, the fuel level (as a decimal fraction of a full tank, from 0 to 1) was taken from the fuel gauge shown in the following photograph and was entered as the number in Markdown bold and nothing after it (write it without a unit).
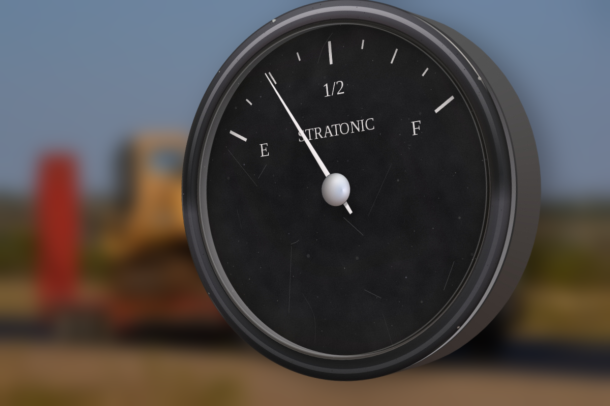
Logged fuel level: **0.25**
